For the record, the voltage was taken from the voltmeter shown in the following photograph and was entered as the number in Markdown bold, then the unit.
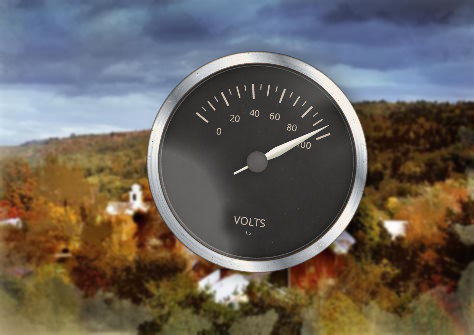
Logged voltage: **95** V
